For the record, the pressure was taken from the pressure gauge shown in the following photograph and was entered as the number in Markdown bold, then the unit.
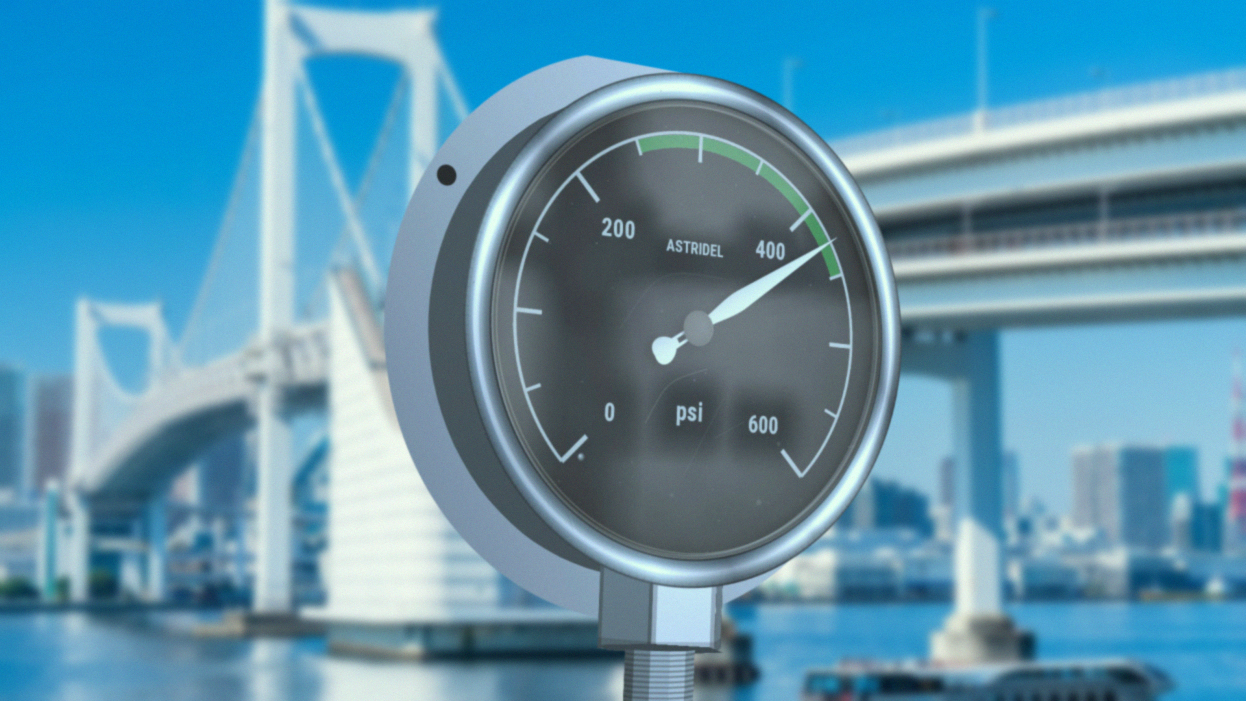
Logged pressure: **425** psi
